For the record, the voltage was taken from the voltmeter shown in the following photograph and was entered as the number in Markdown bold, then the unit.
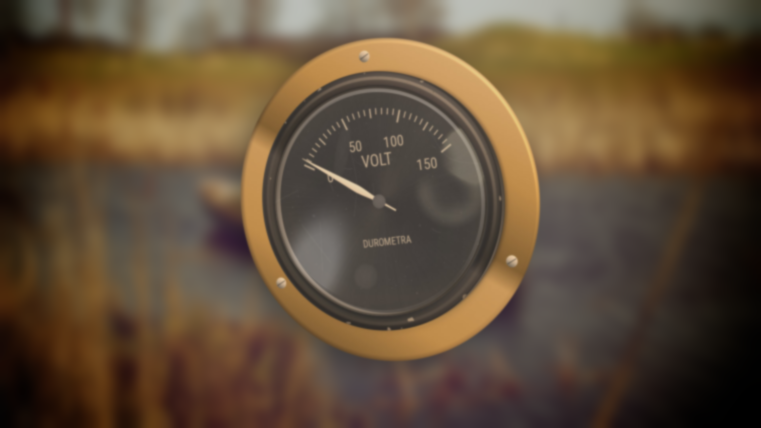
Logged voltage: **5** V
